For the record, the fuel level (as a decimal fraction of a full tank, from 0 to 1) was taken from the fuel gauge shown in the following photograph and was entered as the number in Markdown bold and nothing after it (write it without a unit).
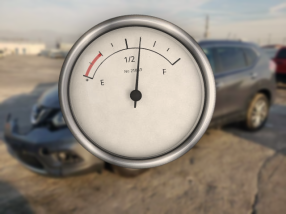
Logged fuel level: **0.625**
